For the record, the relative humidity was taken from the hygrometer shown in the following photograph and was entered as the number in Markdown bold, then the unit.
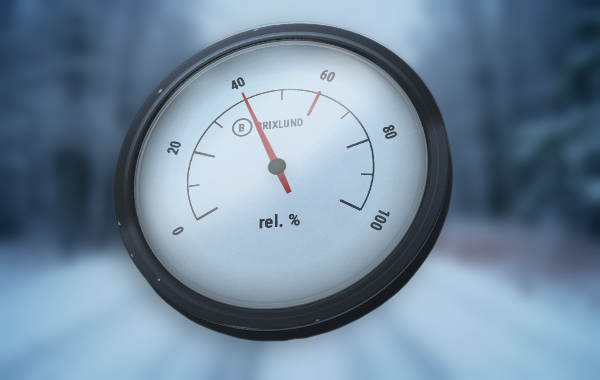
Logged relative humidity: **40** %
